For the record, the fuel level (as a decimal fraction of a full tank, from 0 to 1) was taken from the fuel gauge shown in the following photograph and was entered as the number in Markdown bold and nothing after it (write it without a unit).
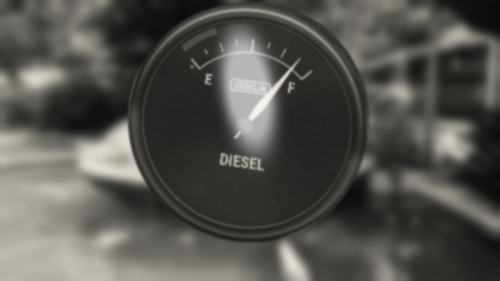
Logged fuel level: **0.875**
